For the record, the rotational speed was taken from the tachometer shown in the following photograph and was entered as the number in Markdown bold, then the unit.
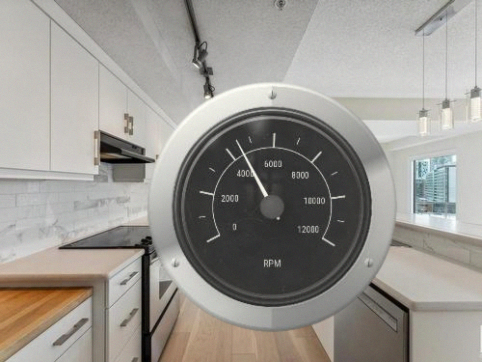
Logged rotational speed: **4500** rpm
